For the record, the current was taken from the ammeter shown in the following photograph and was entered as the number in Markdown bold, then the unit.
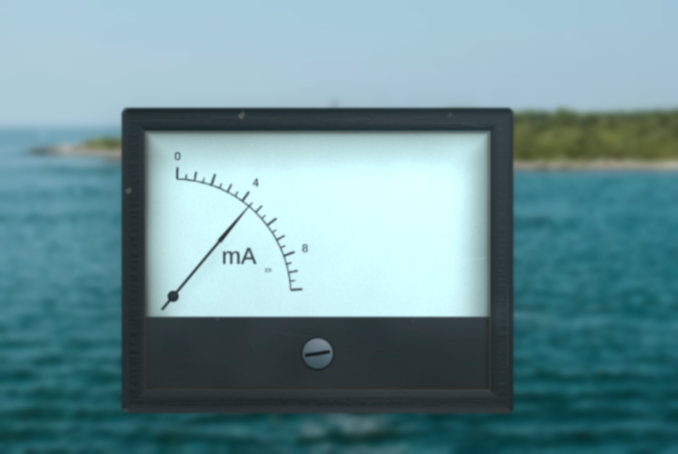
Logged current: **4.5** mA
